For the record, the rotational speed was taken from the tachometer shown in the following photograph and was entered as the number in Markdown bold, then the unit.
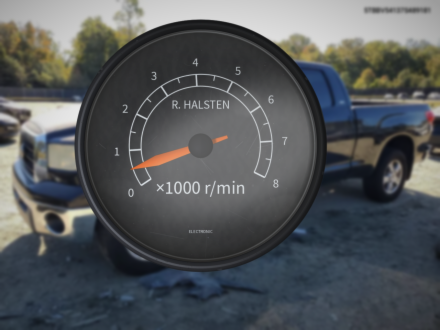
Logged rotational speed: **500** rpm
